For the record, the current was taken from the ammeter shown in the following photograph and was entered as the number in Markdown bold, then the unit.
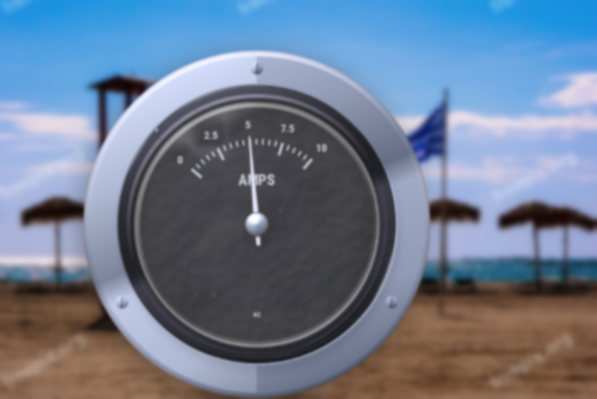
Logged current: **5** A
